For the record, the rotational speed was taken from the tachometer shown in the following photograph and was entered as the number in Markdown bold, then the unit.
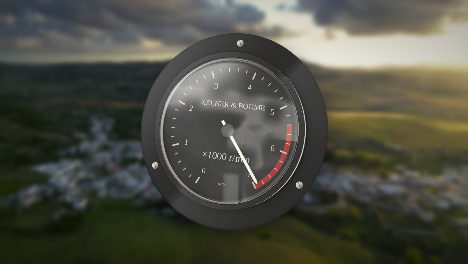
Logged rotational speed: **6900** rpm
